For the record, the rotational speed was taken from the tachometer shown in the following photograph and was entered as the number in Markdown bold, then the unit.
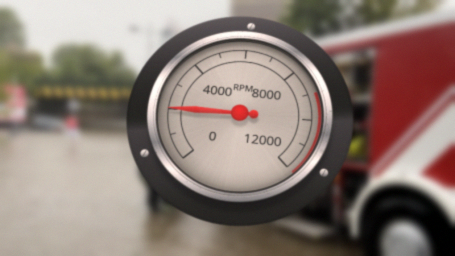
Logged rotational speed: **2000** rpm
